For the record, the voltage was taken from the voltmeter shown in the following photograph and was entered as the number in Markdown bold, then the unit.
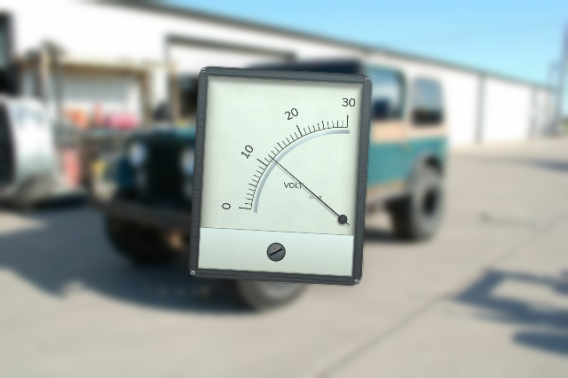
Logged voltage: **12** V
